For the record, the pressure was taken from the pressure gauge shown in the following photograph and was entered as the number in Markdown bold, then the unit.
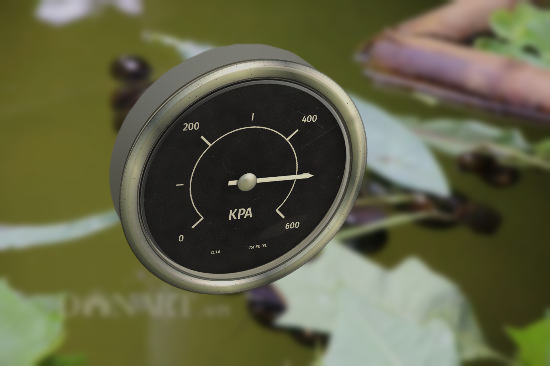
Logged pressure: **500** kPa
